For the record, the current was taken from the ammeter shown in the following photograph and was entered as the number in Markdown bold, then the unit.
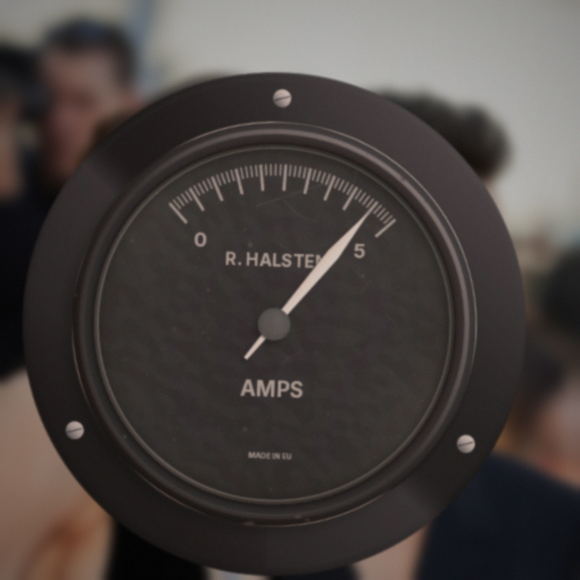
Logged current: **4.5** A
